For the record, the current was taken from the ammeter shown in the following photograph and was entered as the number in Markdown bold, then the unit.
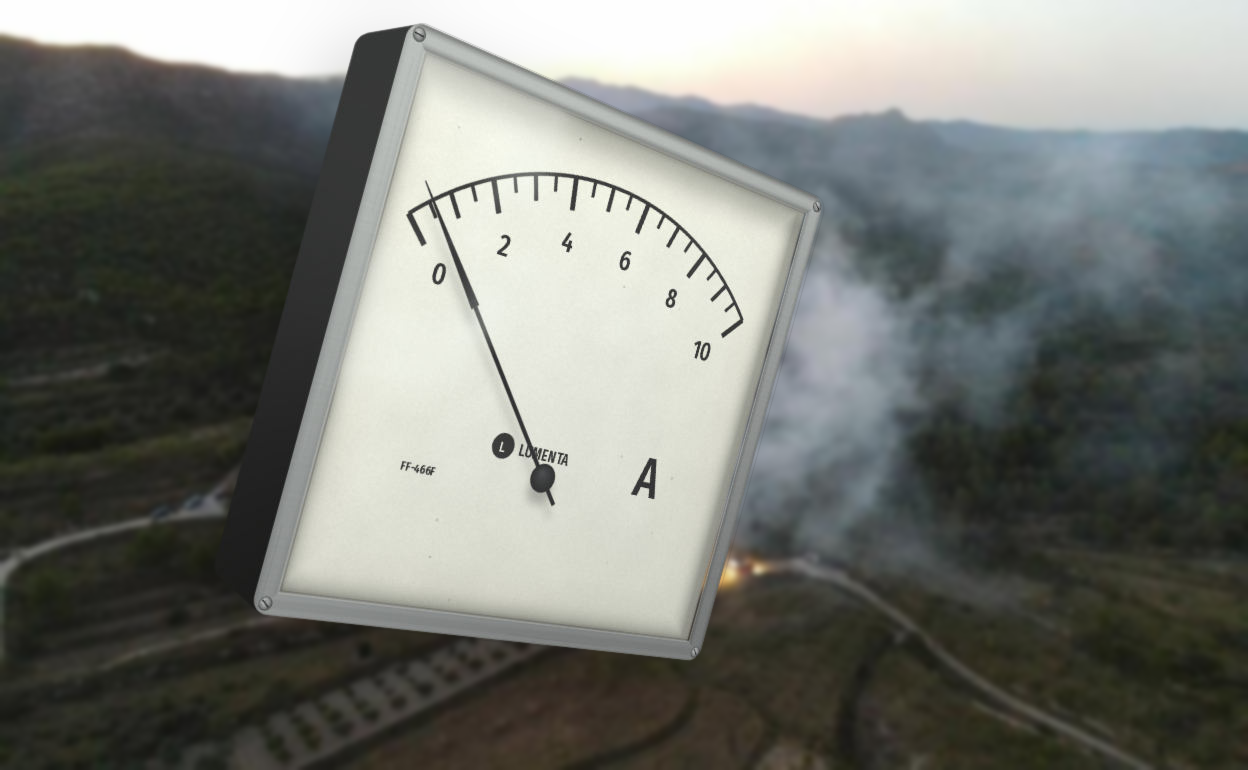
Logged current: **0.5** A
